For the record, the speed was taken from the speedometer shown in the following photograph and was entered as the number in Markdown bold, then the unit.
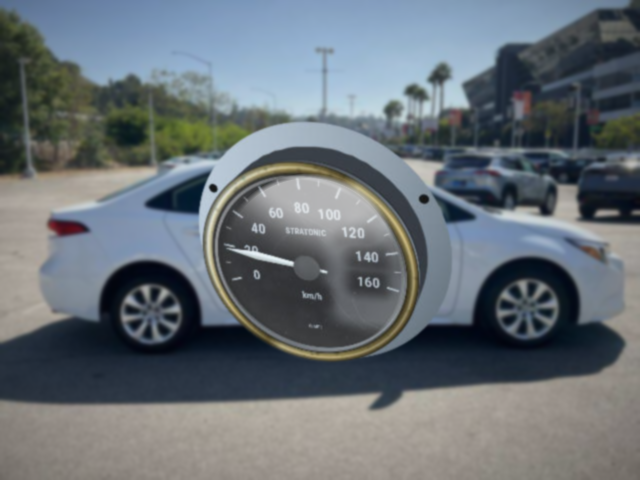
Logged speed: **20** km/h
